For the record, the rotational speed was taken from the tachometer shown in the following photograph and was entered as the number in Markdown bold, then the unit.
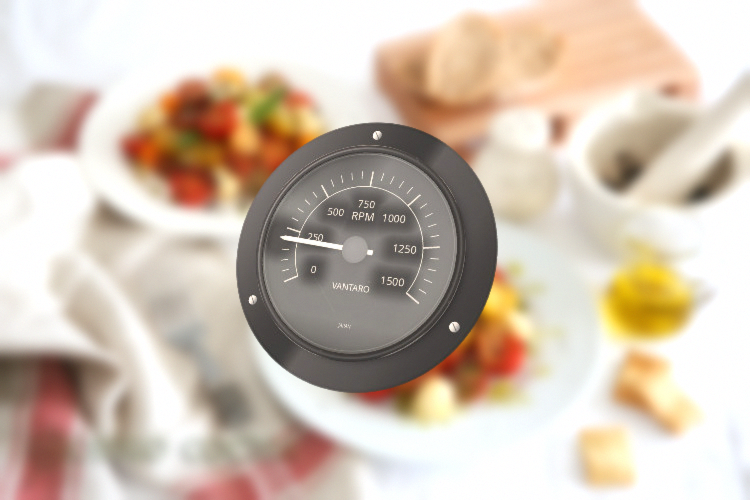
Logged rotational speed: **200** rpm
